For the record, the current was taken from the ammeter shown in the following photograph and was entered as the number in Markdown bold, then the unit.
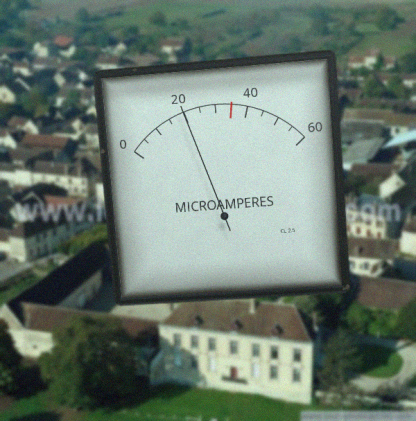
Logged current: **20** µA
